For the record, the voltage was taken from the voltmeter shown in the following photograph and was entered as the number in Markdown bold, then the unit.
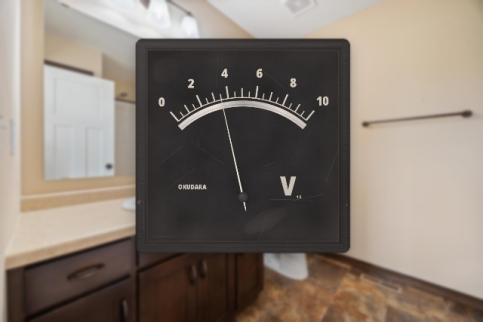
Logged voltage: **3.5** V
